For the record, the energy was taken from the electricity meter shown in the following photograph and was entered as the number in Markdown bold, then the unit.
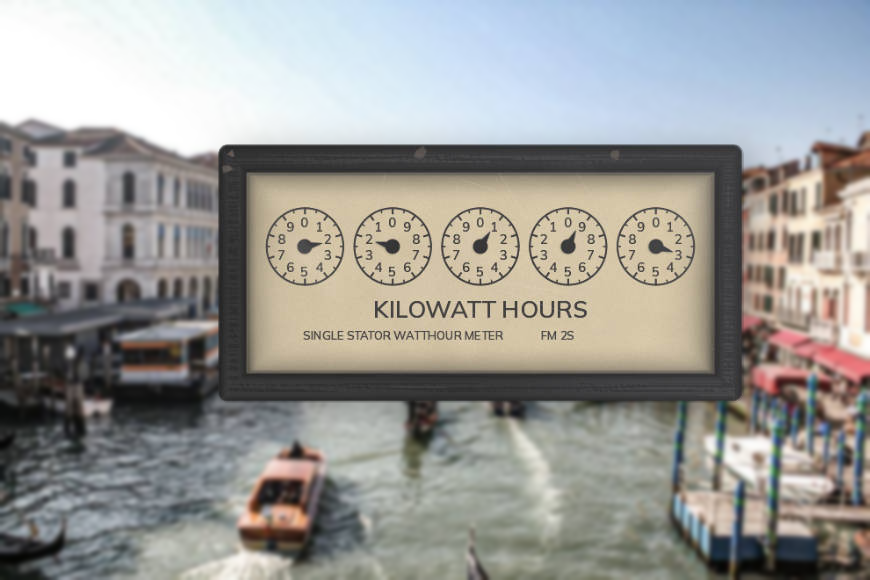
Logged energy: **22093** kWh
